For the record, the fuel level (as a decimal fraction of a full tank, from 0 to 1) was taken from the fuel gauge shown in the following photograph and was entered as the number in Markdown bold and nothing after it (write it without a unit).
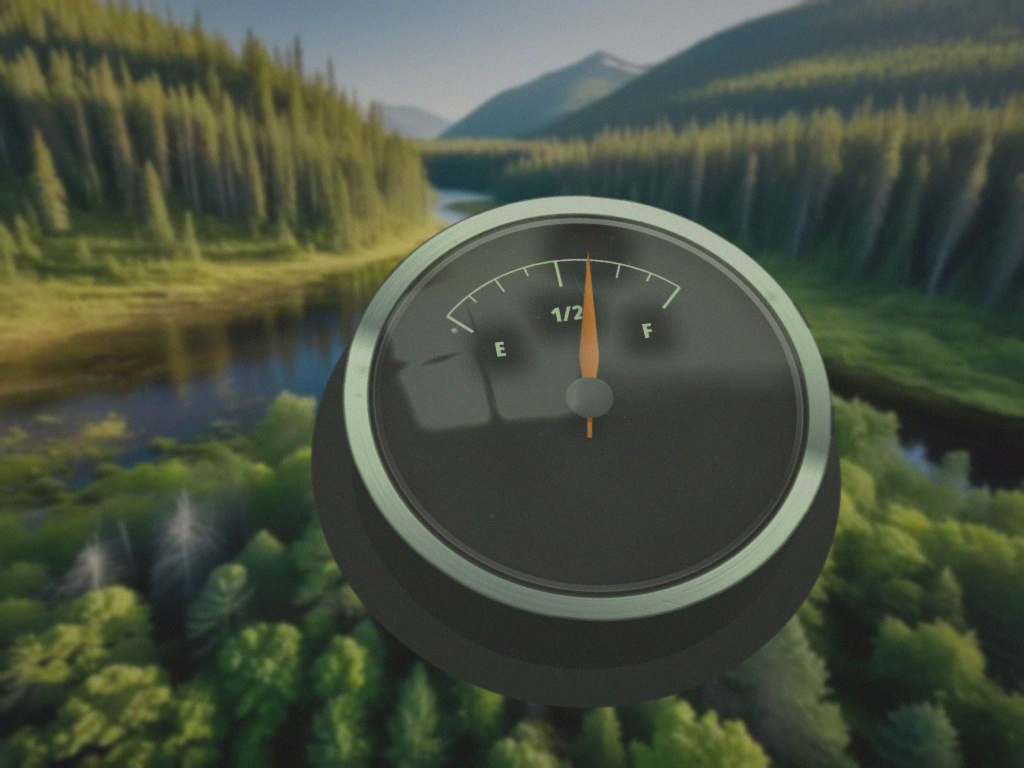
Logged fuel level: **0.625**
